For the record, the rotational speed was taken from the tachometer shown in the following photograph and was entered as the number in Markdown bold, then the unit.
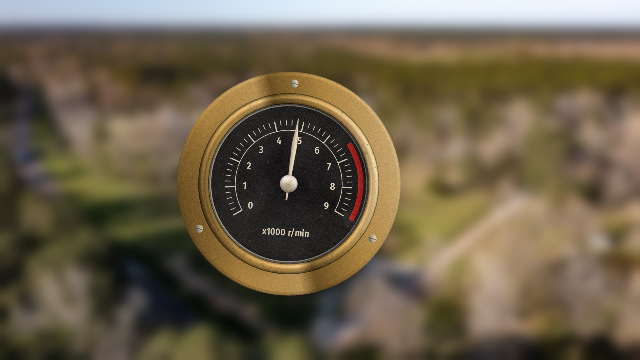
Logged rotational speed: **4800** rpm
